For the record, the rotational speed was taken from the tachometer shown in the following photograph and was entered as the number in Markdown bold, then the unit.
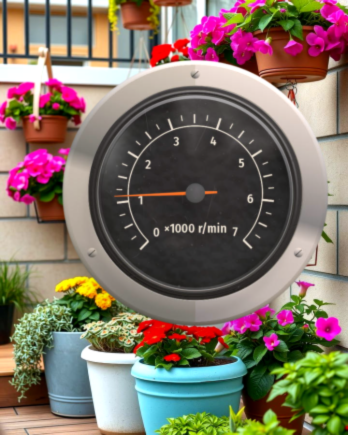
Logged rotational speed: **1125** rpm
